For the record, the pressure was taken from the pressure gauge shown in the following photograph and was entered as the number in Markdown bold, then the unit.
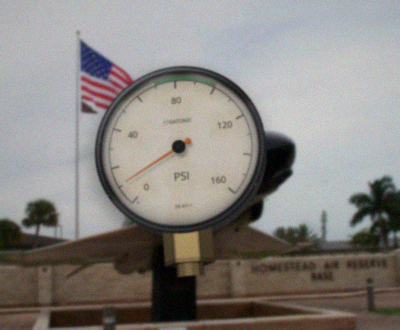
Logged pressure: **10** psi
